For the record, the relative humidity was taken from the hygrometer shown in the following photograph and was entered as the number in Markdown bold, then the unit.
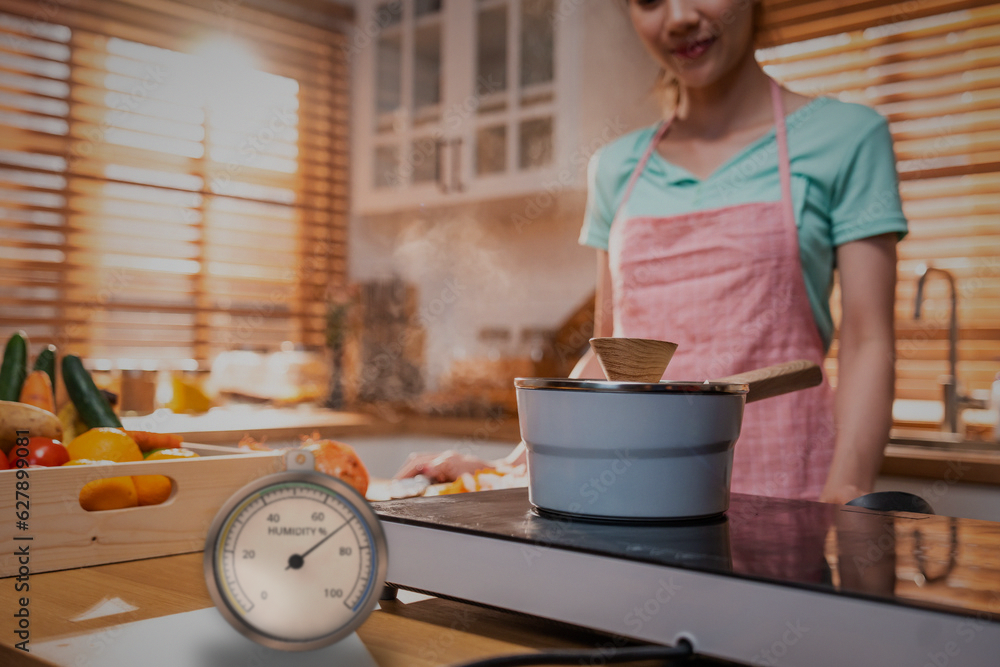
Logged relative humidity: **70** %
